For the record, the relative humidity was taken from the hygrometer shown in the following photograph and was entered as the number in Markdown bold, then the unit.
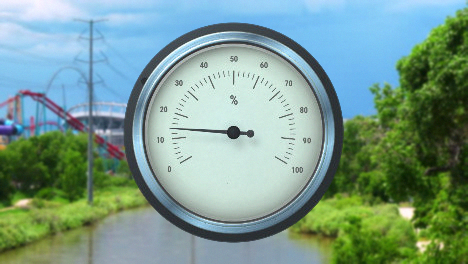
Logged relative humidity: **14** %
